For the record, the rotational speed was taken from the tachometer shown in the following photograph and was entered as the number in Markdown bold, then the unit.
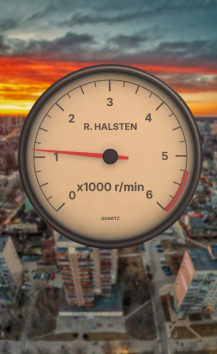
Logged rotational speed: **1125** rpm
